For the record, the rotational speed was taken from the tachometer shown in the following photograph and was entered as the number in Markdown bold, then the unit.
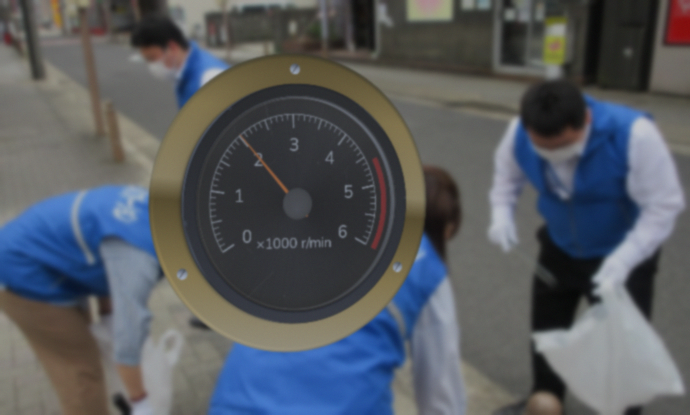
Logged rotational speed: **2000** rpm
